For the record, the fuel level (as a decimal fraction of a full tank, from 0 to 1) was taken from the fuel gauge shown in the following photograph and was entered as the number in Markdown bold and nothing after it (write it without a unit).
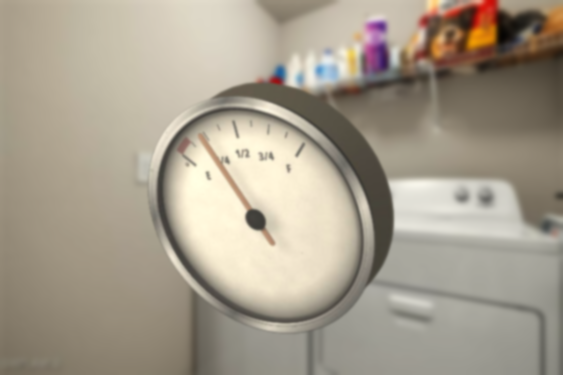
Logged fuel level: **0.25**
